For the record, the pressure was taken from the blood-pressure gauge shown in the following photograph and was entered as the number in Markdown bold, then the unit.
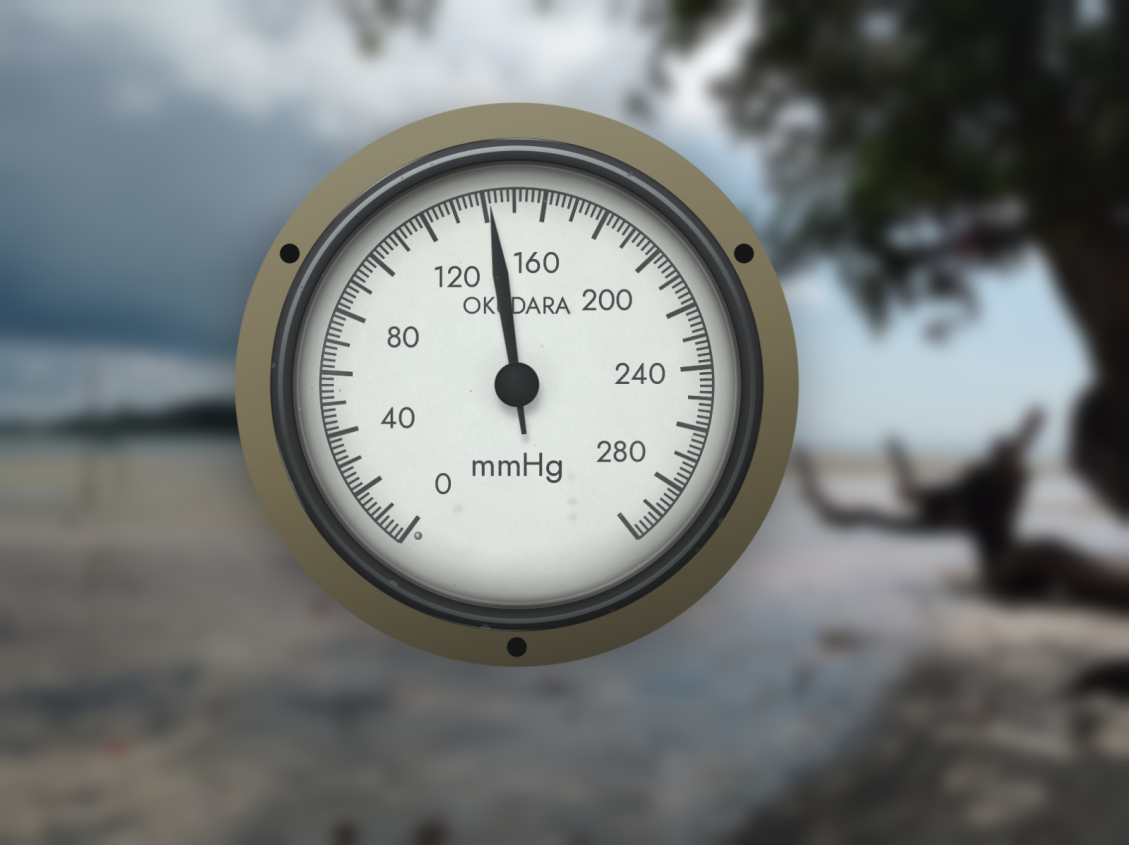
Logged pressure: **142** mmHg
